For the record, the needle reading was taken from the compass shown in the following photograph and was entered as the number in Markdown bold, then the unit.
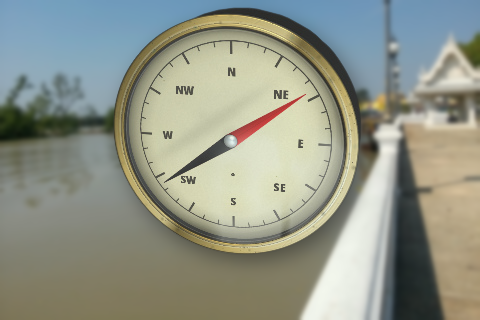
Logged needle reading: **55** °
